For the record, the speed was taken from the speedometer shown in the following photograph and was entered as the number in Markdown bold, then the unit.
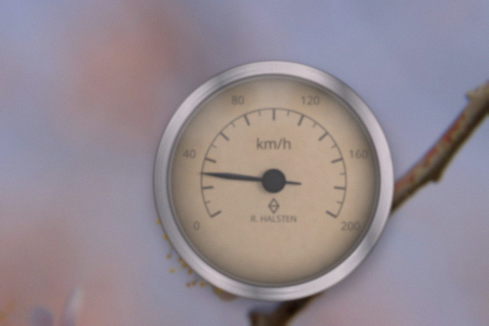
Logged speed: **30** km/h
